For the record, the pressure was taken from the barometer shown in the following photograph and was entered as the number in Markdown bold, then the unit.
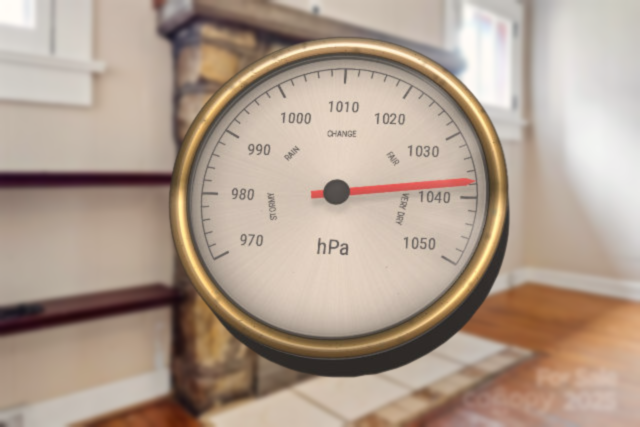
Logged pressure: **1038** hPa
